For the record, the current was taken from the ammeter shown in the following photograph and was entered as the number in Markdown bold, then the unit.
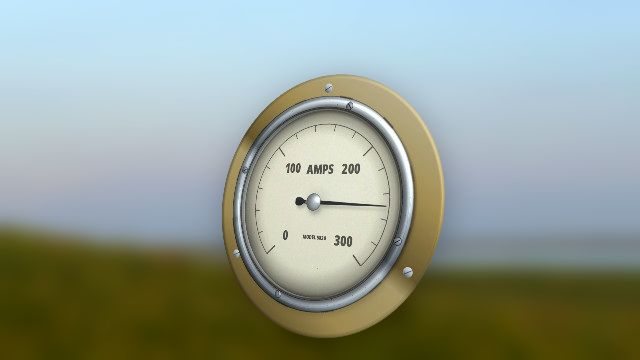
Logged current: **250** A
